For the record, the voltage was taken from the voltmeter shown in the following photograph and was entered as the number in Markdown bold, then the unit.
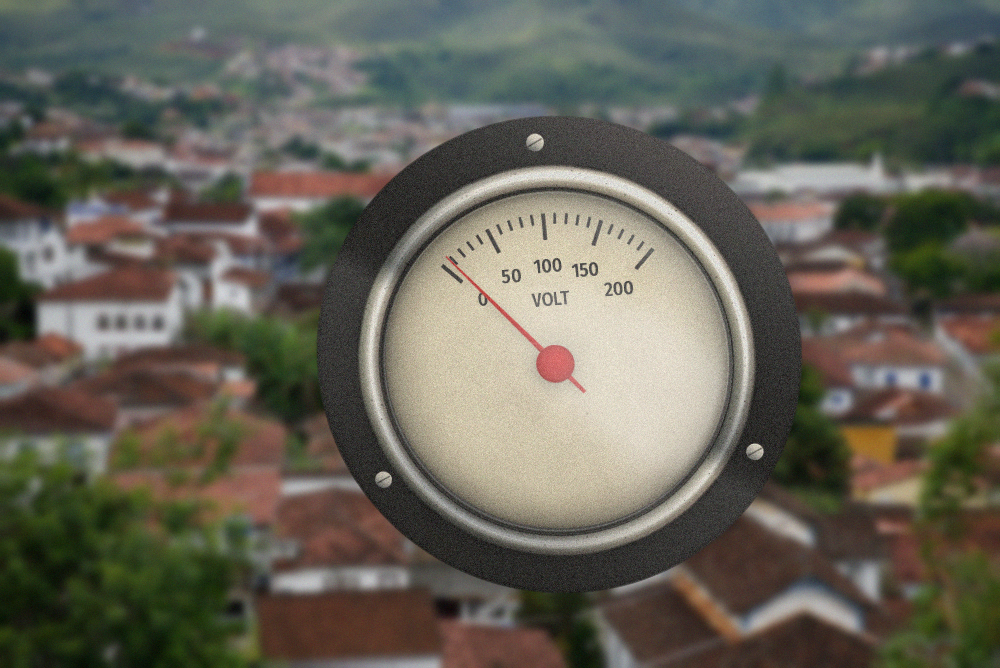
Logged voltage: **10** V
